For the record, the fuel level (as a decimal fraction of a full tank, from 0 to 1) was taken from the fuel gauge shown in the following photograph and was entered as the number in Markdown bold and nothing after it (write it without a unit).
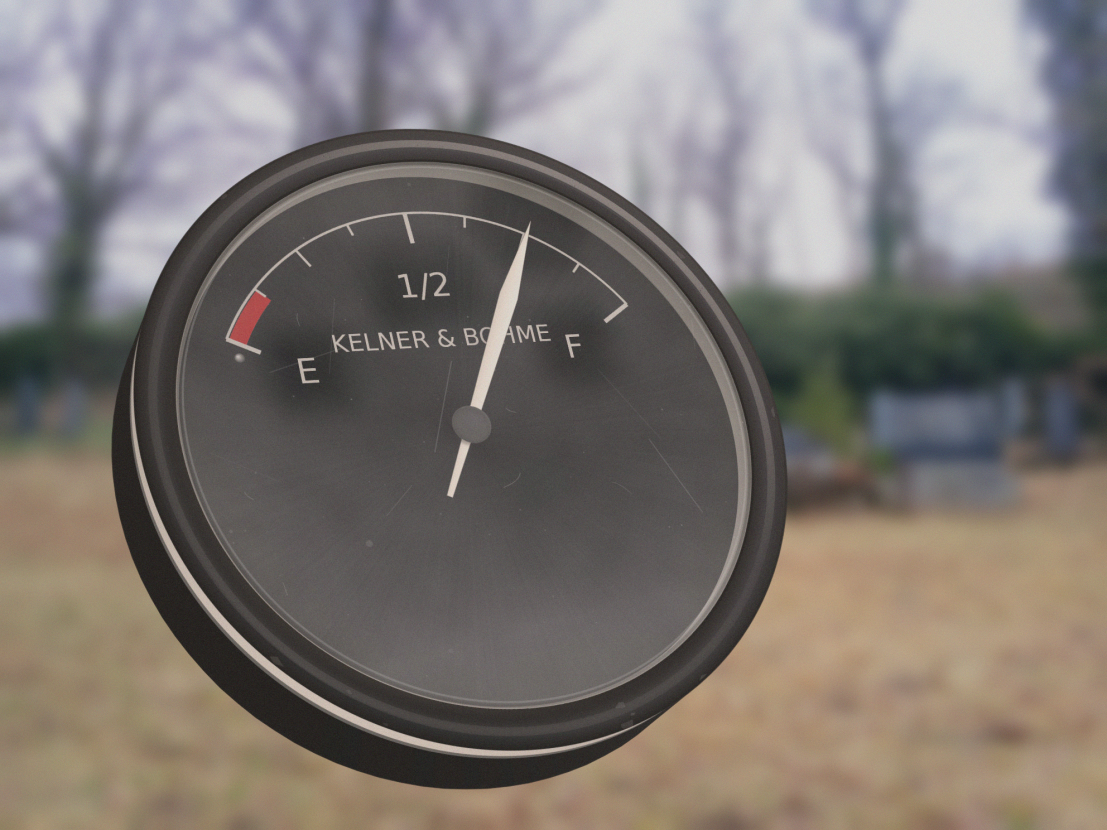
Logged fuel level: **0.75**
